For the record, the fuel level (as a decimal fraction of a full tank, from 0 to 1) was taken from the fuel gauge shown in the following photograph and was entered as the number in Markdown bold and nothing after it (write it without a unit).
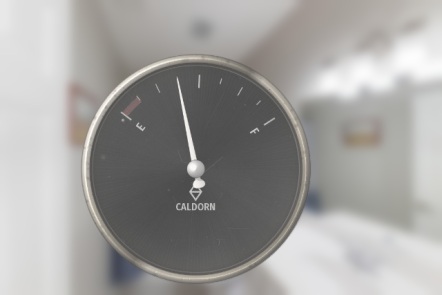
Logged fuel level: **0.375**
